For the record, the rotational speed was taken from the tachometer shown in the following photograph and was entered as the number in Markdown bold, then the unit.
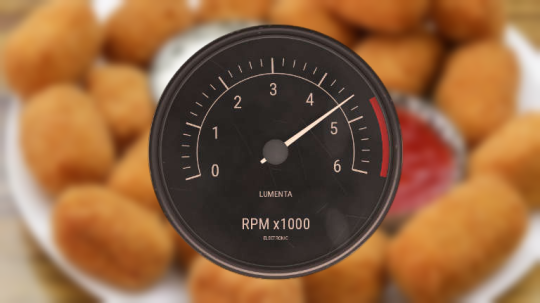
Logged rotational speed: **4600** rpm
